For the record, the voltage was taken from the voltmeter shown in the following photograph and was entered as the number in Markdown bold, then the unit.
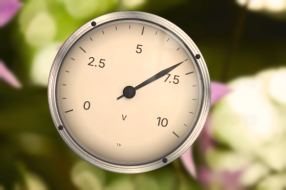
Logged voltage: **7** V
